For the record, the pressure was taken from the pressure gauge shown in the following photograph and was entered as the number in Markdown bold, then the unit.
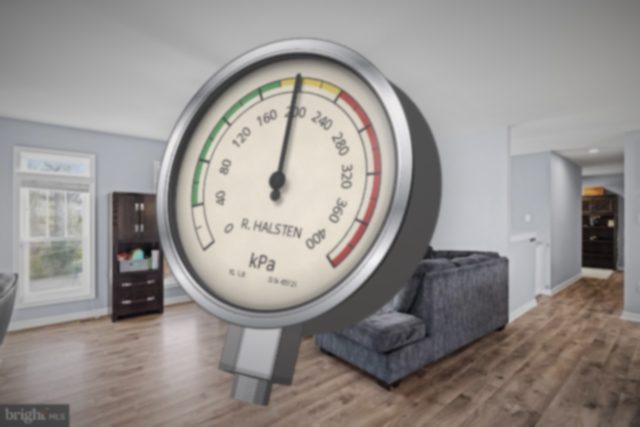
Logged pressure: **200** kPa
